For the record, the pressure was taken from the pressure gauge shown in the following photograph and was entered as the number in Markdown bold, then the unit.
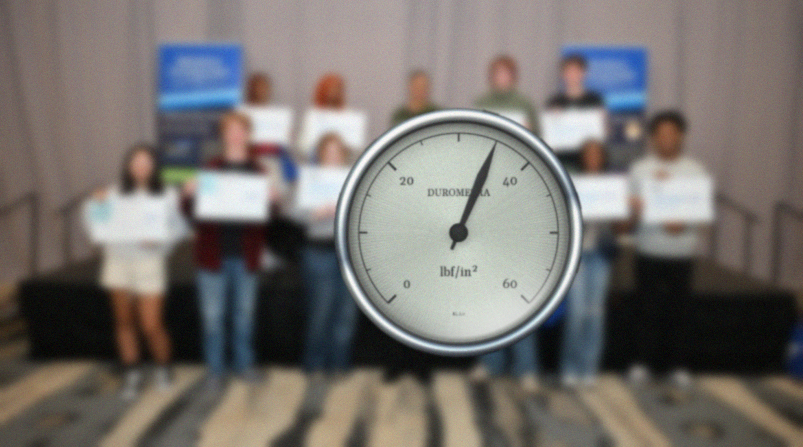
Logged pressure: **35** psi
